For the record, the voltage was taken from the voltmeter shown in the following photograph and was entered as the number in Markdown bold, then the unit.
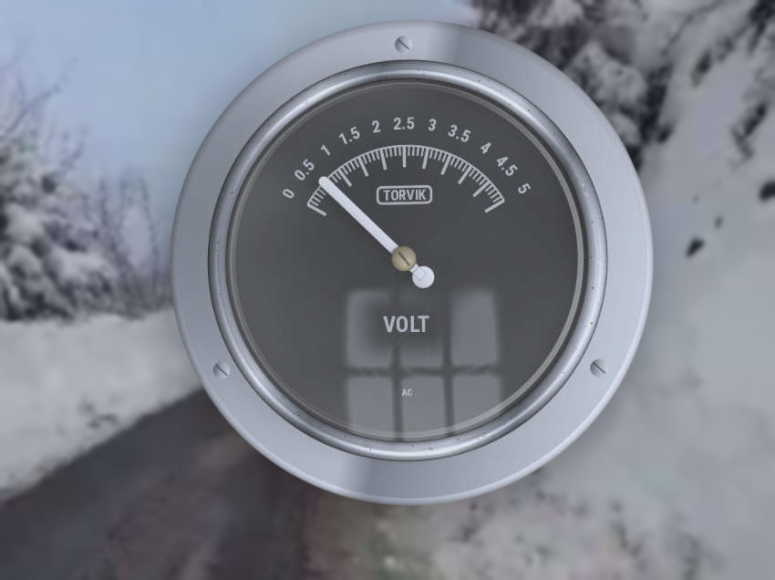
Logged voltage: **0.6** V
